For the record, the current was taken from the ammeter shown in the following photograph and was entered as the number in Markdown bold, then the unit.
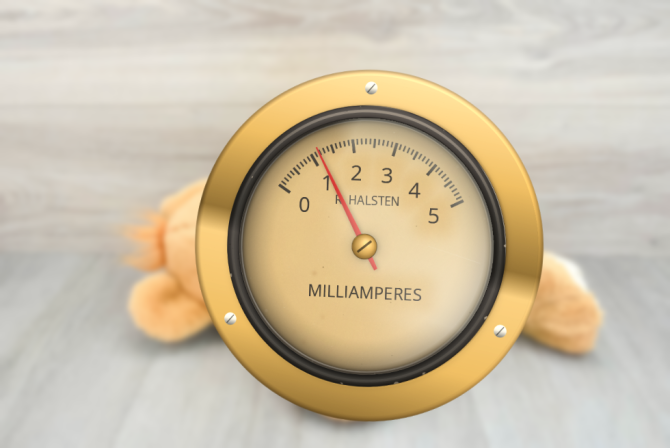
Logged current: **1.2** mA
